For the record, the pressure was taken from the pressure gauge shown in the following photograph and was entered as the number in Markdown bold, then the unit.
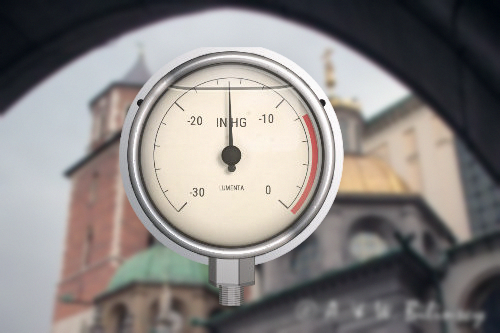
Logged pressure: **-15** inHg
